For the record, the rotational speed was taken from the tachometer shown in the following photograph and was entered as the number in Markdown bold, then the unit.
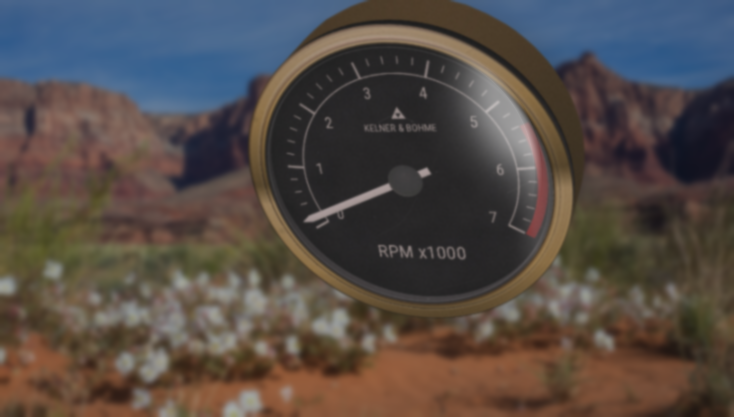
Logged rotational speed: **200** rpm
